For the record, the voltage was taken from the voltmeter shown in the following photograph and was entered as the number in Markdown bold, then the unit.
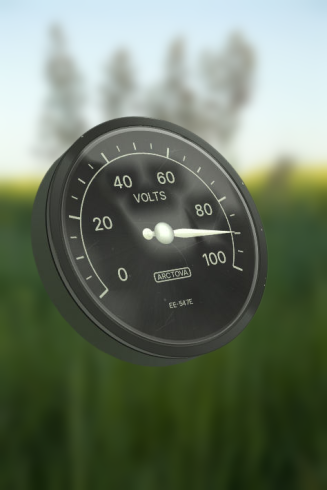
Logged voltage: **90** V
